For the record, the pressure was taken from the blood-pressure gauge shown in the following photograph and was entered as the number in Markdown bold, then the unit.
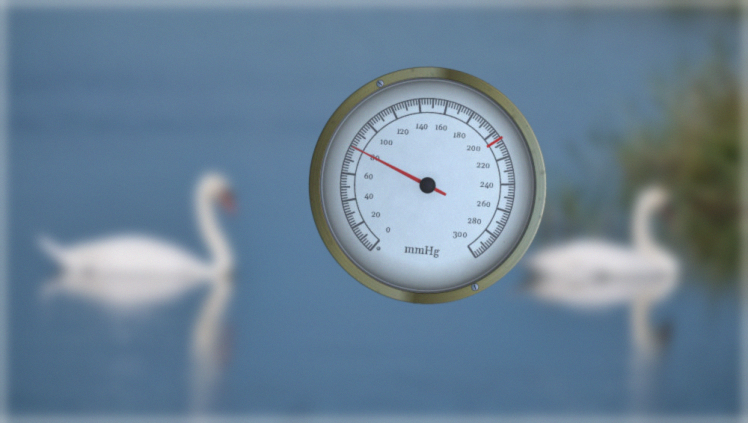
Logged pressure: **80** mmHg
